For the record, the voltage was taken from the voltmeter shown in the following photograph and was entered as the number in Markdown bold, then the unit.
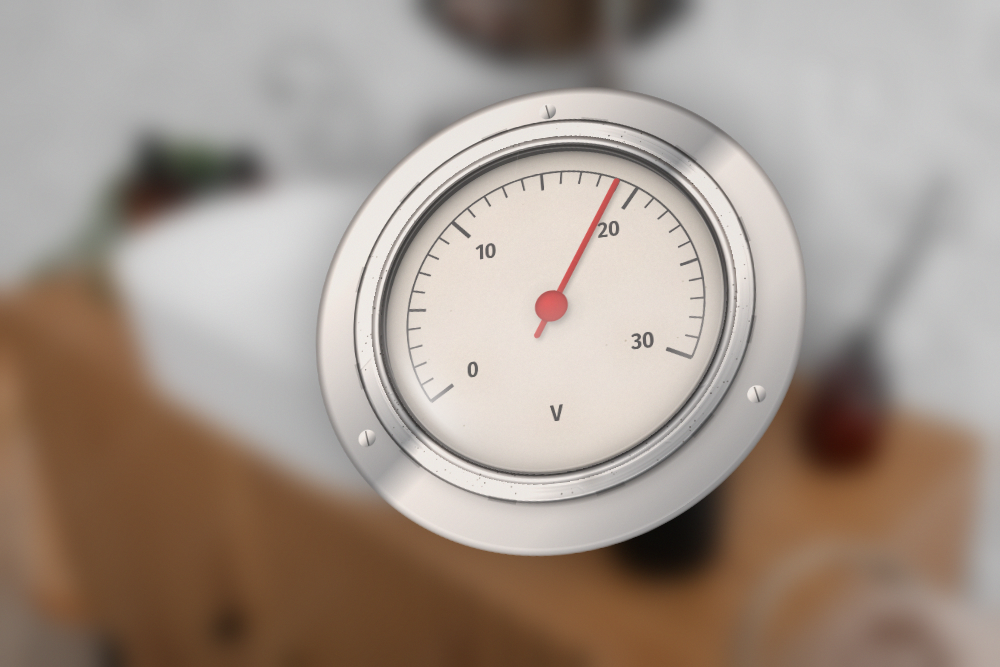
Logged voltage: **19** V
